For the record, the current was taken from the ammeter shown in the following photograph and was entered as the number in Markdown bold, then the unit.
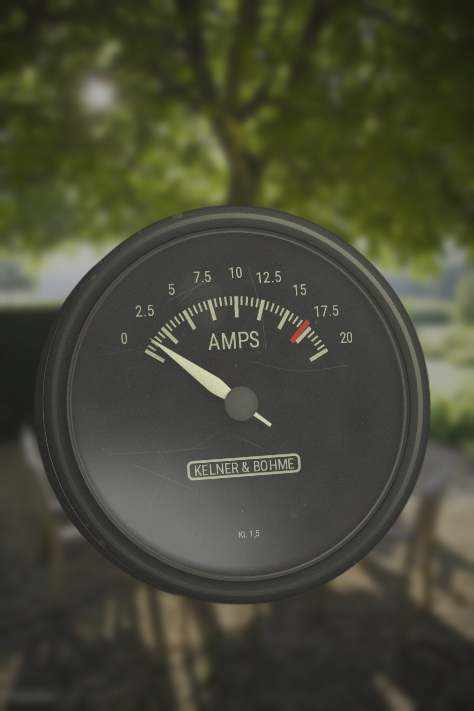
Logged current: **1** A
